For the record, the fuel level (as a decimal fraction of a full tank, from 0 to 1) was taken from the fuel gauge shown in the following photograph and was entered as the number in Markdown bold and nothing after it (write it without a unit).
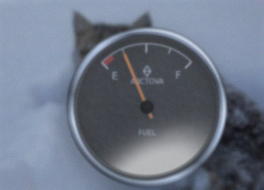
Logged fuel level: **0.25**
